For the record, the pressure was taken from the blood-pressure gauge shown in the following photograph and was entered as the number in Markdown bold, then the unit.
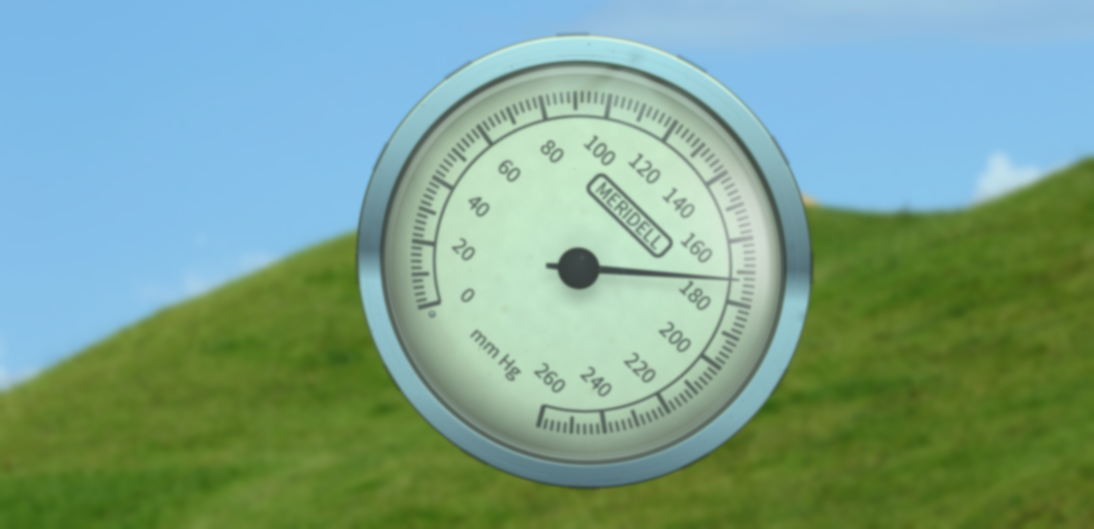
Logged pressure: **172** mmHg
